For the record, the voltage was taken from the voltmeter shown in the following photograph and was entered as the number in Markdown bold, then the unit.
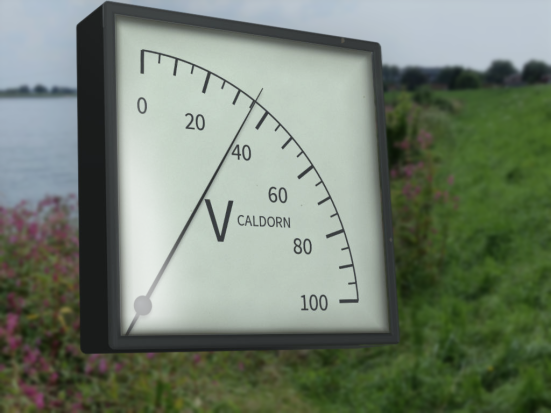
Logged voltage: **35** V
